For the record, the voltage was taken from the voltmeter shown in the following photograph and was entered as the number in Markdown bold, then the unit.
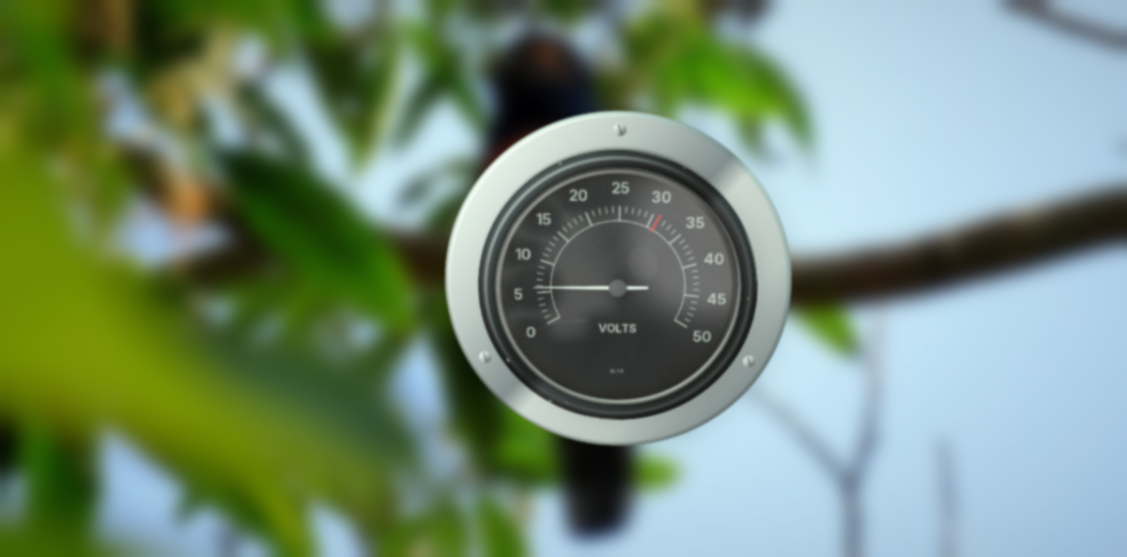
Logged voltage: **6** V
